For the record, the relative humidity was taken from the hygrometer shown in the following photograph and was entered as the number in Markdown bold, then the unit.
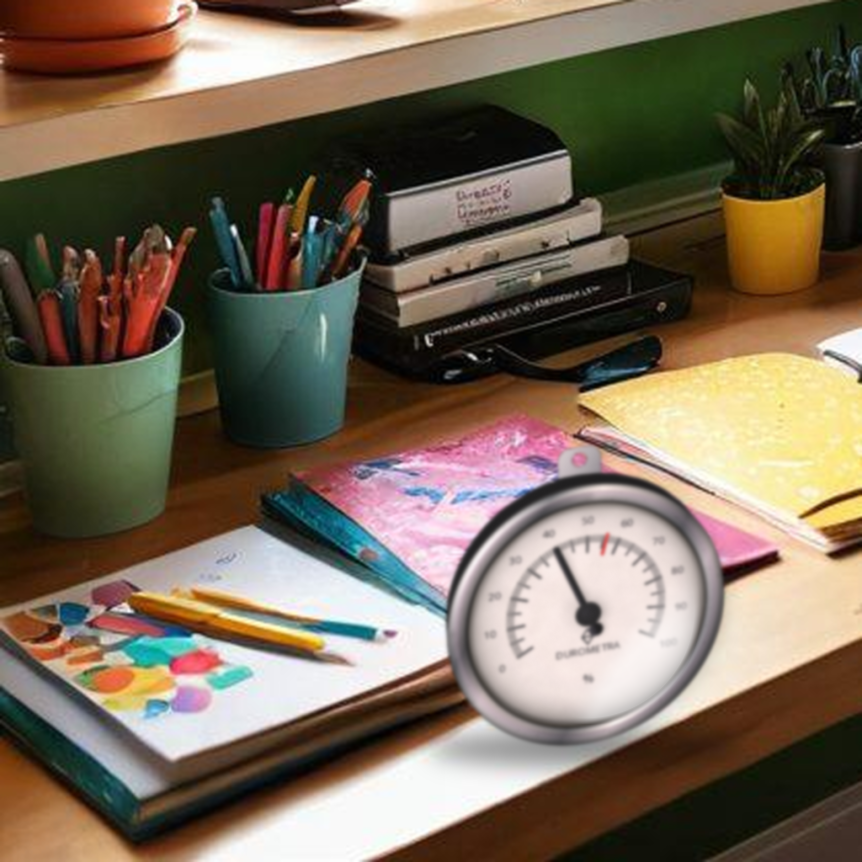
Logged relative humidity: **40** %
